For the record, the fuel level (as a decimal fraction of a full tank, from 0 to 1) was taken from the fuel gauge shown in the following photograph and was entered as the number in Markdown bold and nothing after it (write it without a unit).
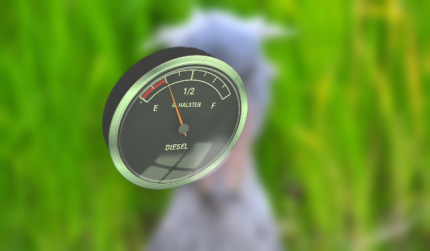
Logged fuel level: **0.25**
